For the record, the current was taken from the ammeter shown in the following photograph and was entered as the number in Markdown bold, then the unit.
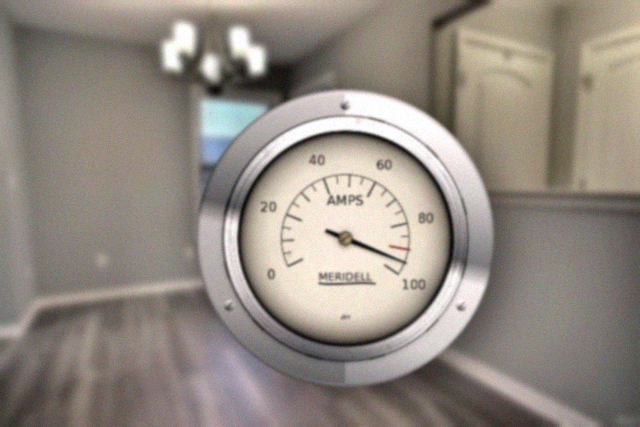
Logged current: **95** A
